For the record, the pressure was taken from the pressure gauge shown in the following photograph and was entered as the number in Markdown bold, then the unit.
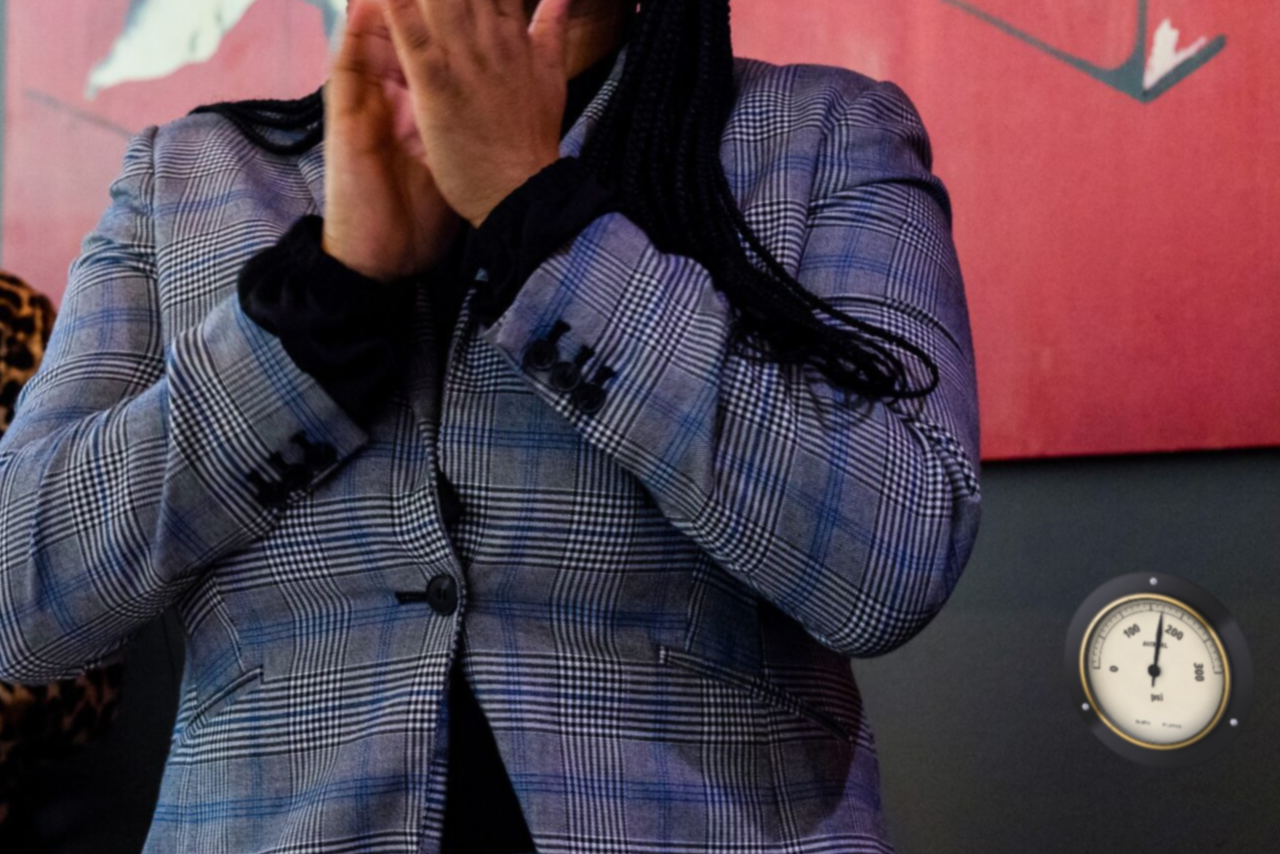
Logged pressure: **170** psi
